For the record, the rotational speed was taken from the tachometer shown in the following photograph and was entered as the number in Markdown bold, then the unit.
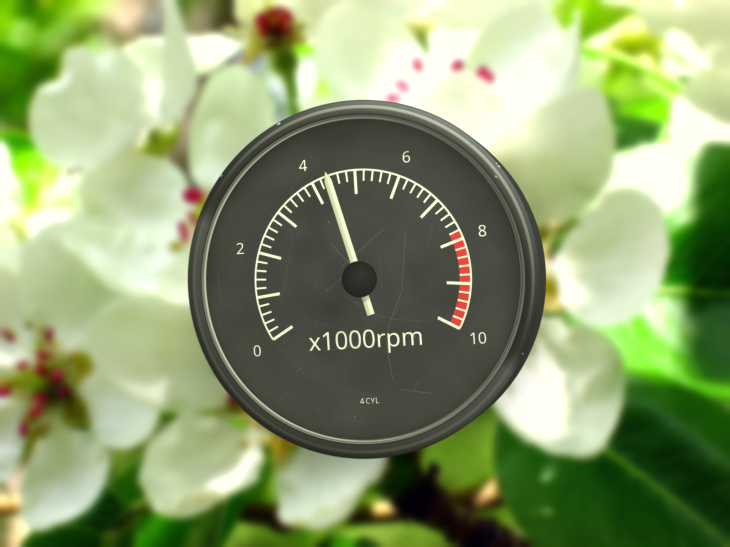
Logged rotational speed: **4400** rpm
